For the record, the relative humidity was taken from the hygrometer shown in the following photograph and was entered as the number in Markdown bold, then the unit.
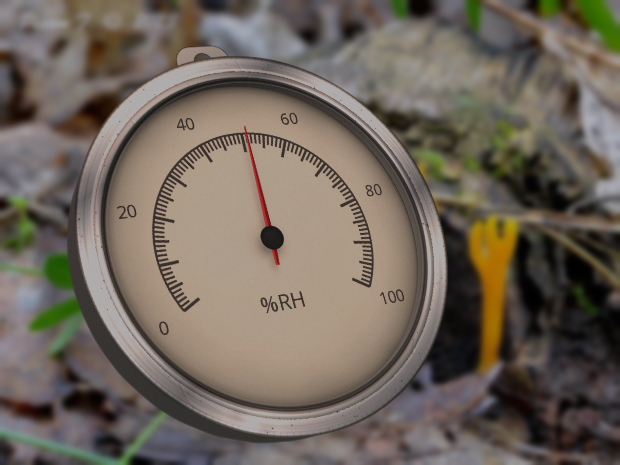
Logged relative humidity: **50** %
